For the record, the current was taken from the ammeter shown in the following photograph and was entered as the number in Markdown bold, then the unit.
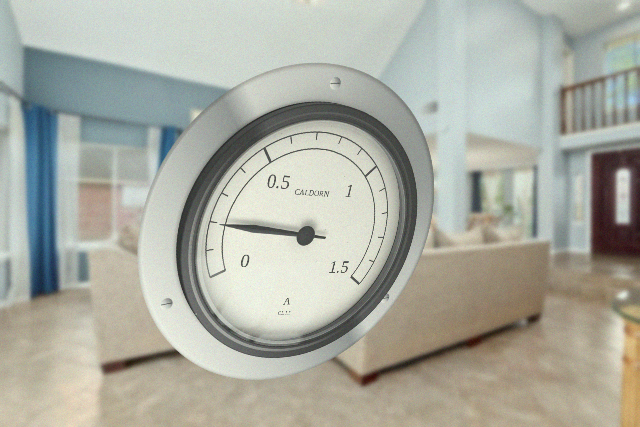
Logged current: **0.2** A
